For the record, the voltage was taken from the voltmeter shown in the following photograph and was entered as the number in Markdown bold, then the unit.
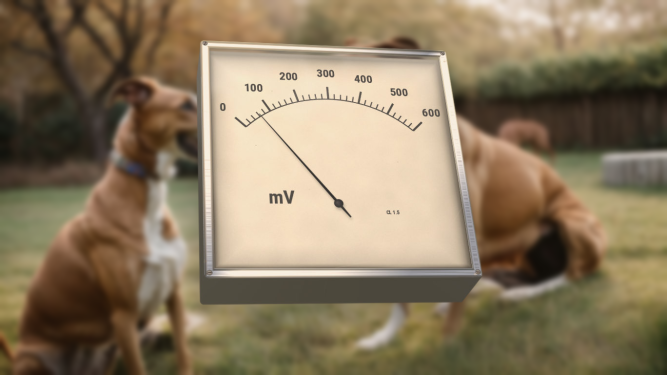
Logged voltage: **60** mV
